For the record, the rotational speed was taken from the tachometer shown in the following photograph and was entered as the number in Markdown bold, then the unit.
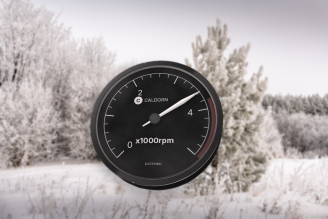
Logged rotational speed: **3600** rpm
